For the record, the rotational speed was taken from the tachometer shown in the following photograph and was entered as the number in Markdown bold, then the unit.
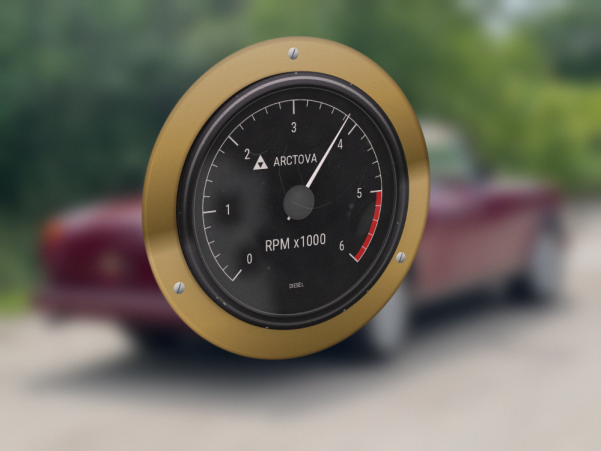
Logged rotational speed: **3800** rpm
